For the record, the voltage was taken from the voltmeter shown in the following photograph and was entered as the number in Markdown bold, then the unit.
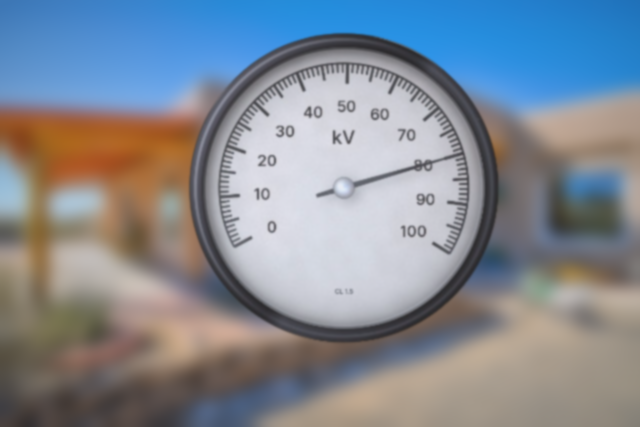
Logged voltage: **80** kV
